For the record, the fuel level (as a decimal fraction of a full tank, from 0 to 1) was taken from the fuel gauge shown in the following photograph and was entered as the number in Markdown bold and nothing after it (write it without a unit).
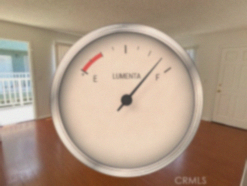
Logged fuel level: **0.875**
